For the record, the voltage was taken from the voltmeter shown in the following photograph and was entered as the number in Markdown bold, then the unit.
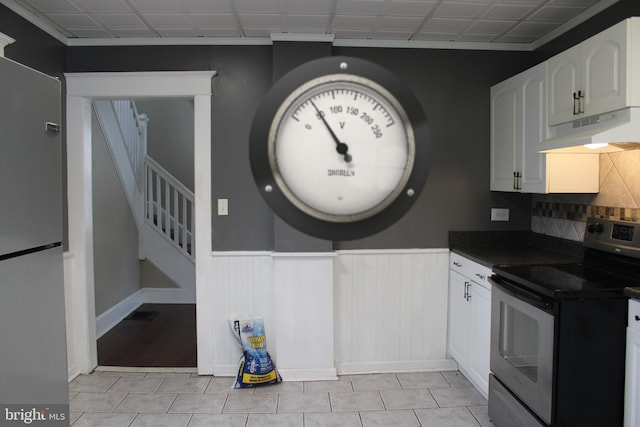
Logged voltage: **50** V
